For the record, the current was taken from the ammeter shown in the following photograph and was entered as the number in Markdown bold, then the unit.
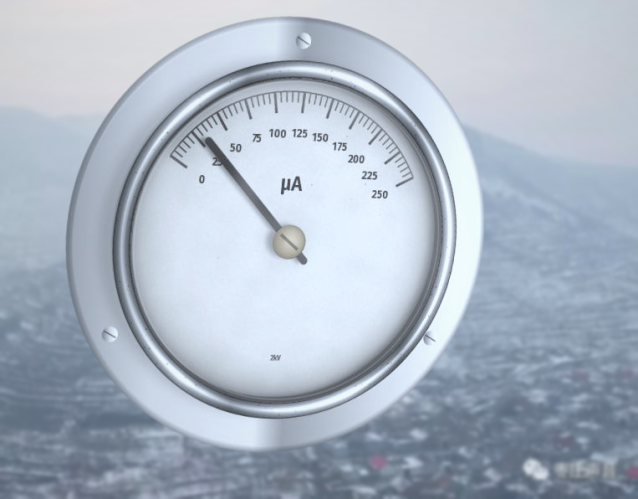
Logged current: **30** µA
